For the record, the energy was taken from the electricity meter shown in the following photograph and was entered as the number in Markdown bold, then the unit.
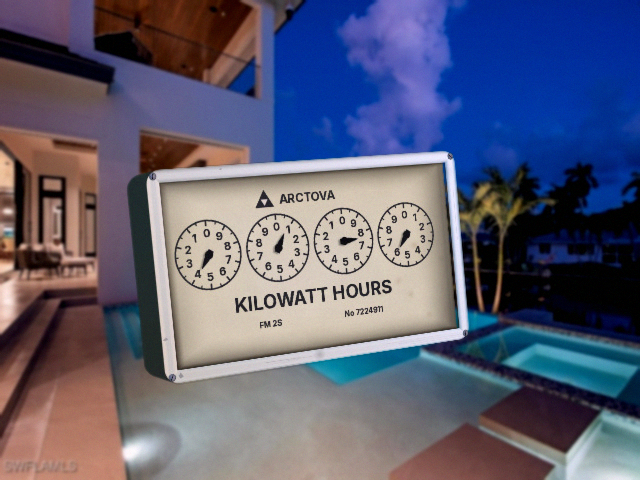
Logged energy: **4076** kWh
